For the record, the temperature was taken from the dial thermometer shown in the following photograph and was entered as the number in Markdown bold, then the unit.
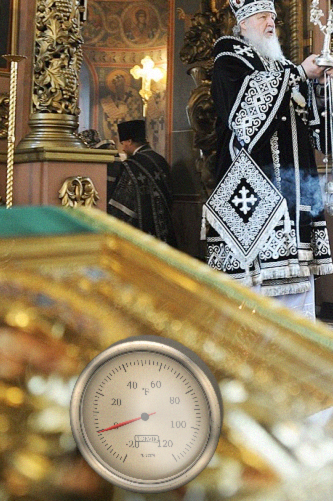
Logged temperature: **0** °F
